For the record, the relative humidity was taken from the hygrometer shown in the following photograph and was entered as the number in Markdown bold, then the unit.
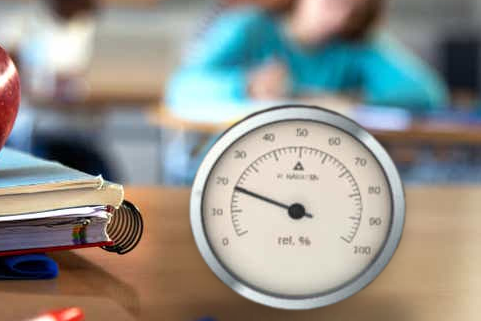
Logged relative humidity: **20** %
